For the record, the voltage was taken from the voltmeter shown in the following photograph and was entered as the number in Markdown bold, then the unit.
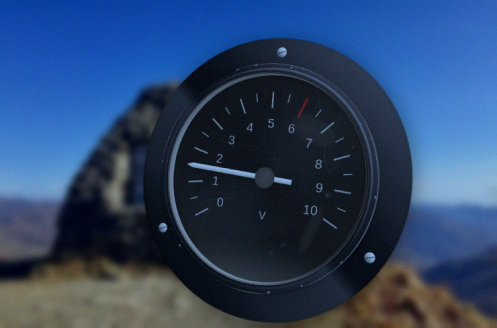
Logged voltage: **1.5** V
